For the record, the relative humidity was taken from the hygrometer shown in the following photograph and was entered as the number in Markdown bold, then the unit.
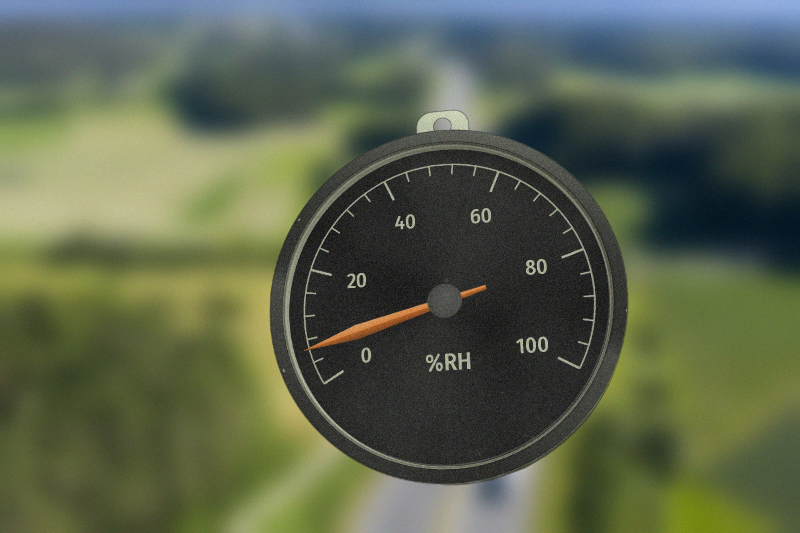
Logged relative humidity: **6** %
